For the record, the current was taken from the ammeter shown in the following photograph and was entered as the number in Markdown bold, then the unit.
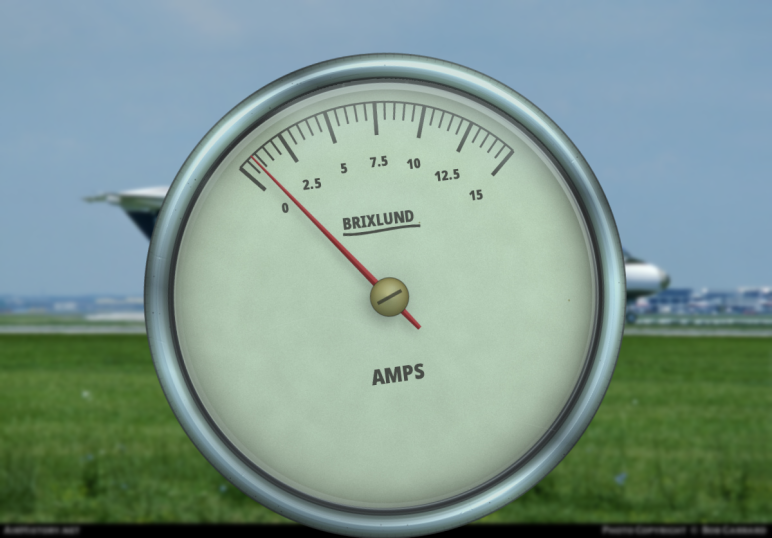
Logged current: **0.75** A
